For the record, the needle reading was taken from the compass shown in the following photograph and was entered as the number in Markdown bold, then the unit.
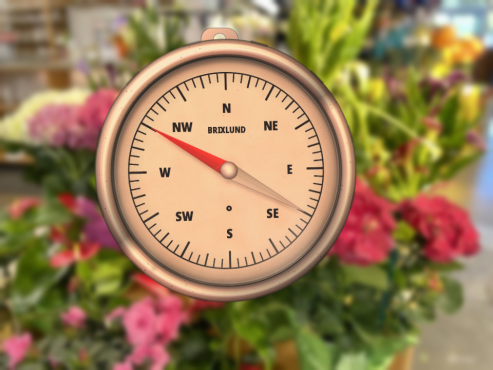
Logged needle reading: **300** °
